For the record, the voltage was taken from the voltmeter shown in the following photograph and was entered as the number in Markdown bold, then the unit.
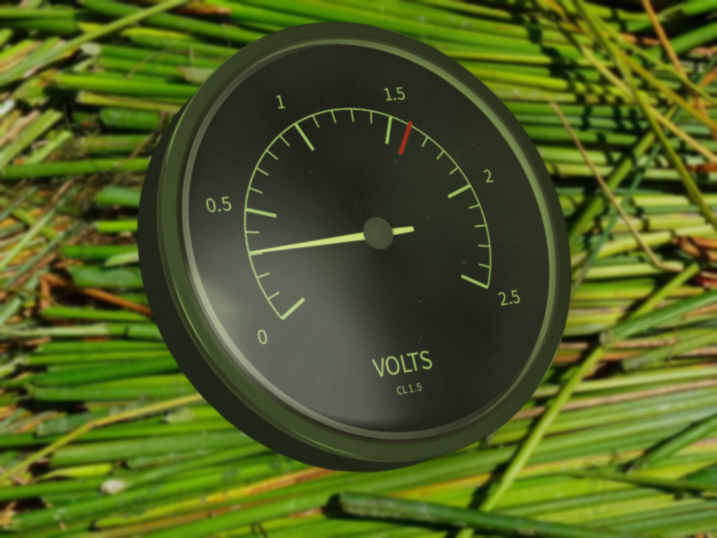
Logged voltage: **0.3** V
